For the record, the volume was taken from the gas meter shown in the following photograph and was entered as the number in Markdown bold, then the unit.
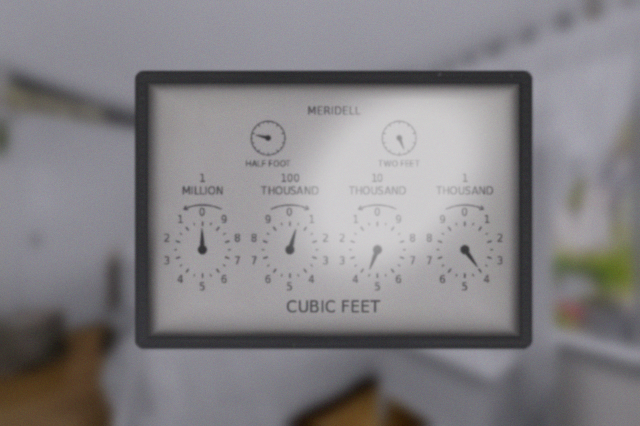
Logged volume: **4400** ft³
